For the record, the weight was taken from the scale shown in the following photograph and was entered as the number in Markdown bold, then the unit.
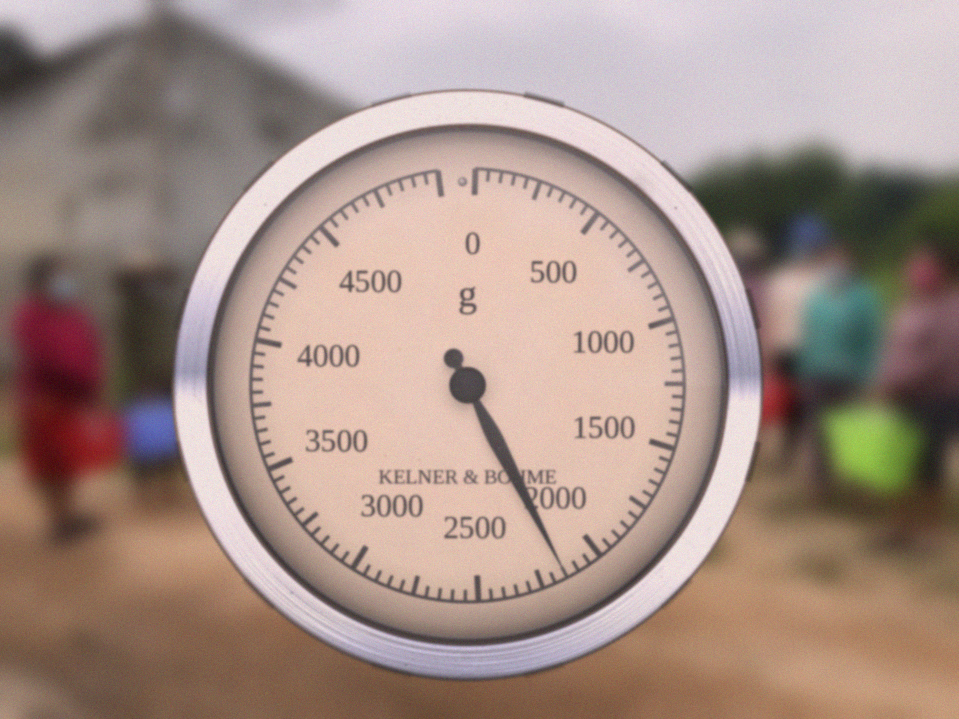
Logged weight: **2150** g
